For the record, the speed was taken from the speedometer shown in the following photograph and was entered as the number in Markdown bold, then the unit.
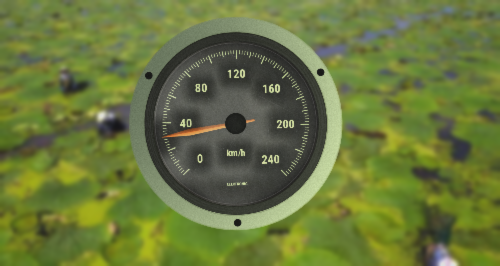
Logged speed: **30** km/h
